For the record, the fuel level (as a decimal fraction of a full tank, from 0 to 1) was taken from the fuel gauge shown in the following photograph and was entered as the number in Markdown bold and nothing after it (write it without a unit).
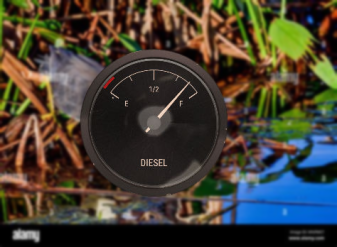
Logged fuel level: **0.875**
